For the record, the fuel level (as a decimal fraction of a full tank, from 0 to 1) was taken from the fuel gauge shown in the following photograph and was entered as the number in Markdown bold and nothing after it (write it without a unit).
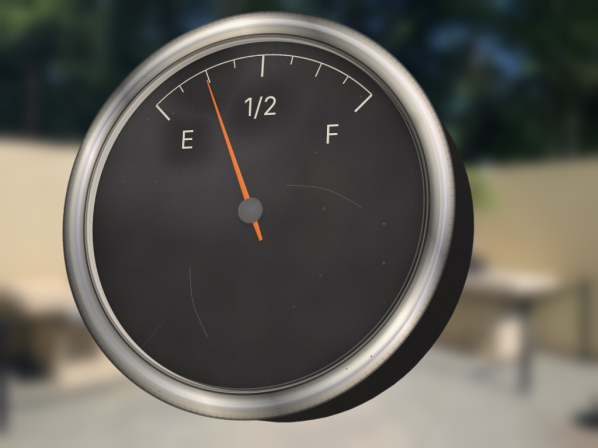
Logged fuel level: **0.25**
